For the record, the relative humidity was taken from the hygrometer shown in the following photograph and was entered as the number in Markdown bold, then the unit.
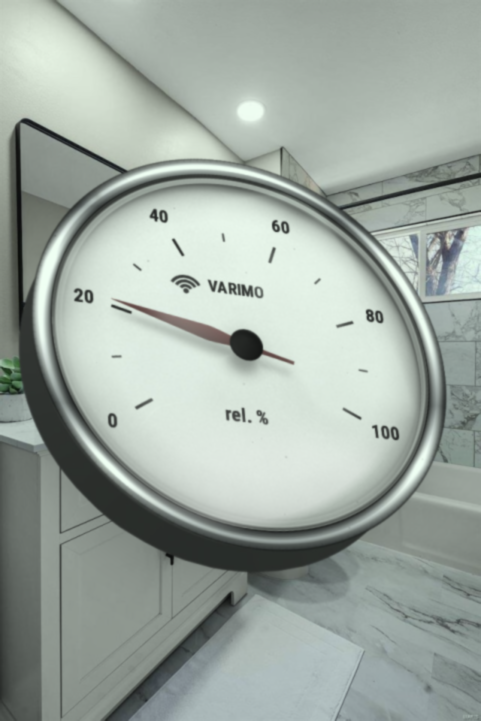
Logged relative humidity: **20** %
